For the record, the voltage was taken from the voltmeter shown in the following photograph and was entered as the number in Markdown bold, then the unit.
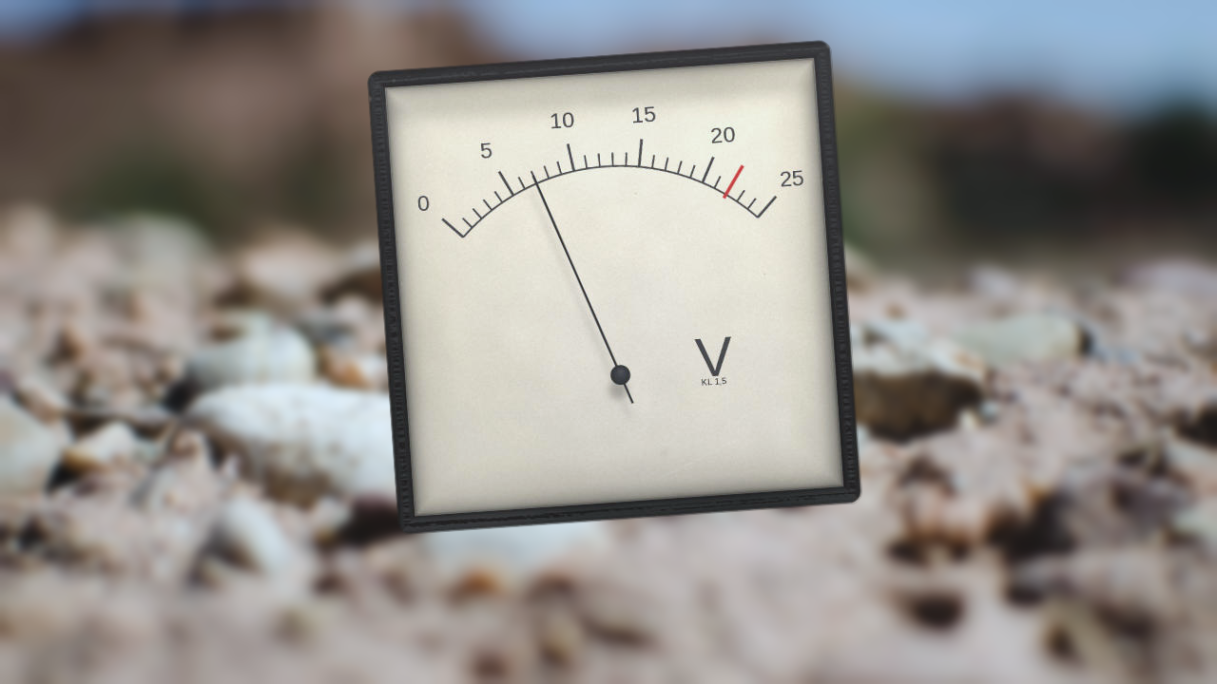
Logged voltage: **7** V
